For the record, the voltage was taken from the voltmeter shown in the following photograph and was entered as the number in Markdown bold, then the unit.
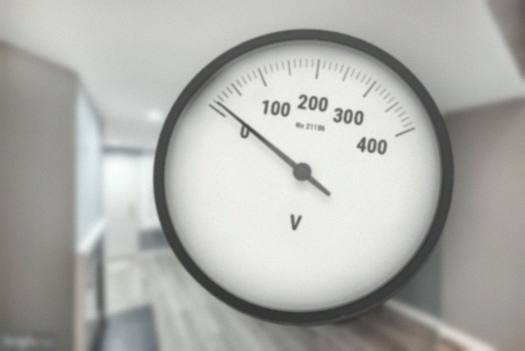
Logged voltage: **10** V
